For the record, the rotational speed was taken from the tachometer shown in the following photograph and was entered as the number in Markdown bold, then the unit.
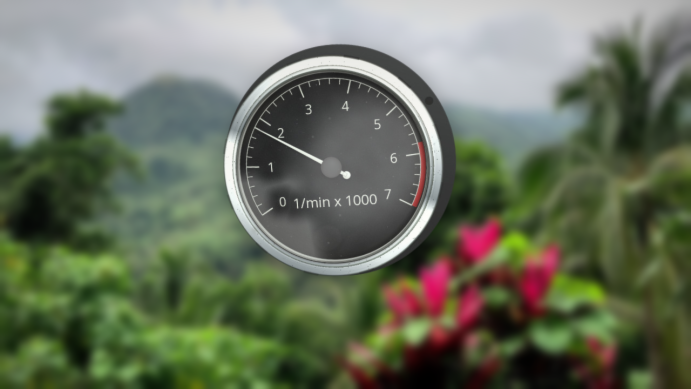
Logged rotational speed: **1800** rpm
